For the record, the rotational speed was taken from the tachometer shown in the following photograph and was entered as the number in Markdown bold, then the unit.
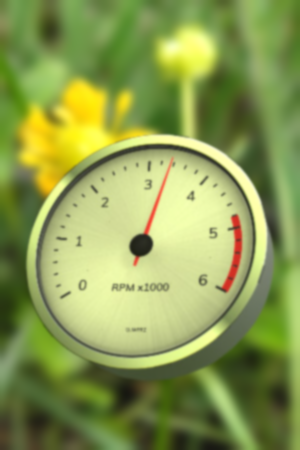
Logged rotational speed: **3400** rpm
